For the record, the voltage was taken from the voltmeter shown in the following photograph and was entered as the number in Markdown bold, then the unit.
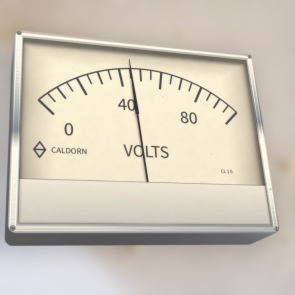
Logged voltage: **45** V
